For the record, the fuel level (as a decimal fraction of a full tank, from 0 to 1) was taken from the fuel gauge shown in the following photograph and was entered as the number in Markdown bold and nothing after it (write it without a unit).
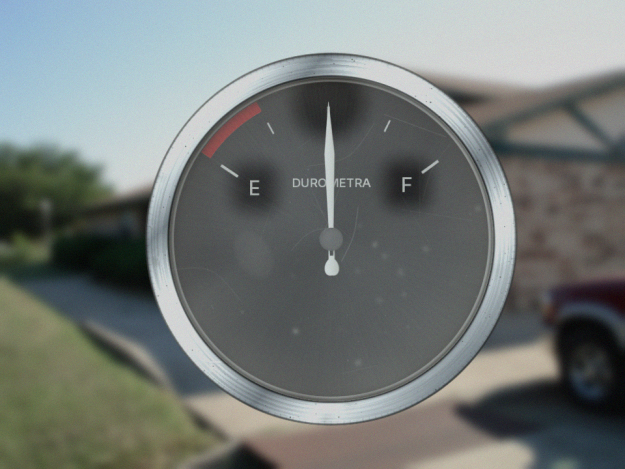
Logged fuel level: **0.5**
